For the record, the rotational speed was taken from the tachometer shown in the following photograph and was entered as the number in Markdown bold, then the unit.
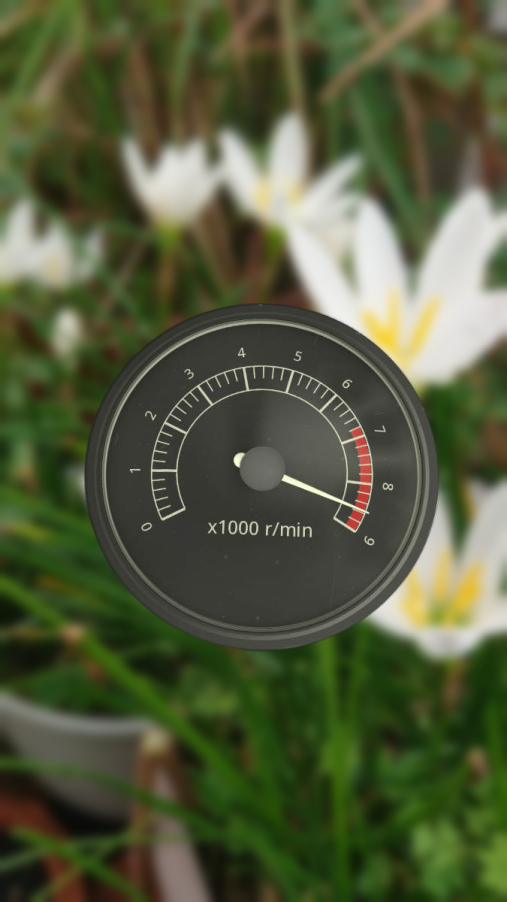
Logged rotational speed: **8600** rpm
